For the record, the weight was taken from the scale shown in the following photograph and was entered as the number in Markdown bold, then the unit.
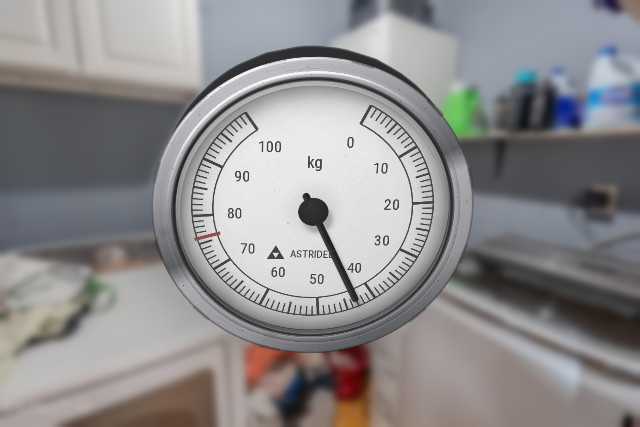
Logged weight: **43** kg
